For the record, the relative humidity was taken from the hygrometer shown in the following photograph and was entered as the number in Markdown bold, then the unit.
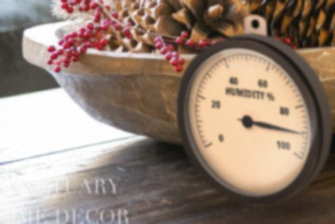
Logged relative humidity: **90** %
